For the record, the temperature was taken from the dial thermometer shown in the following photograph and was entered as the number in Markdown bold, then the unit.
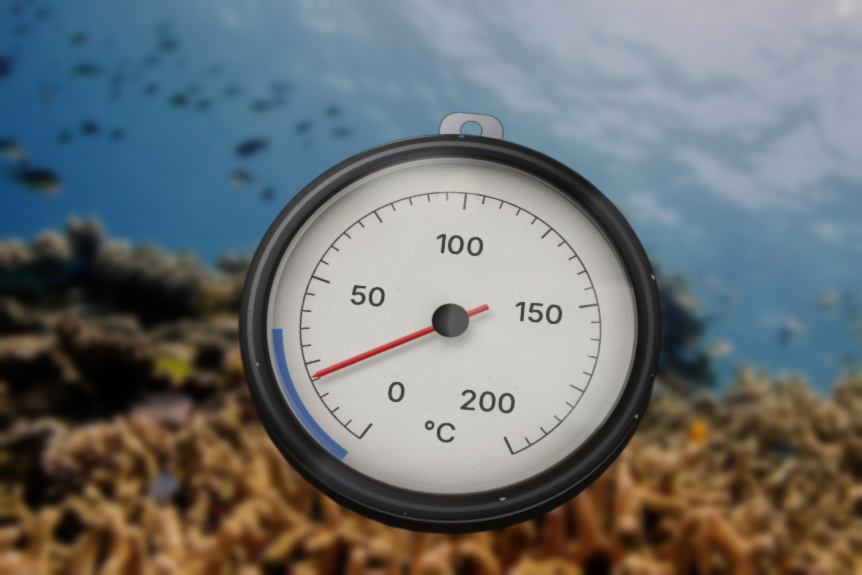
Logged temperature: **20** °C
